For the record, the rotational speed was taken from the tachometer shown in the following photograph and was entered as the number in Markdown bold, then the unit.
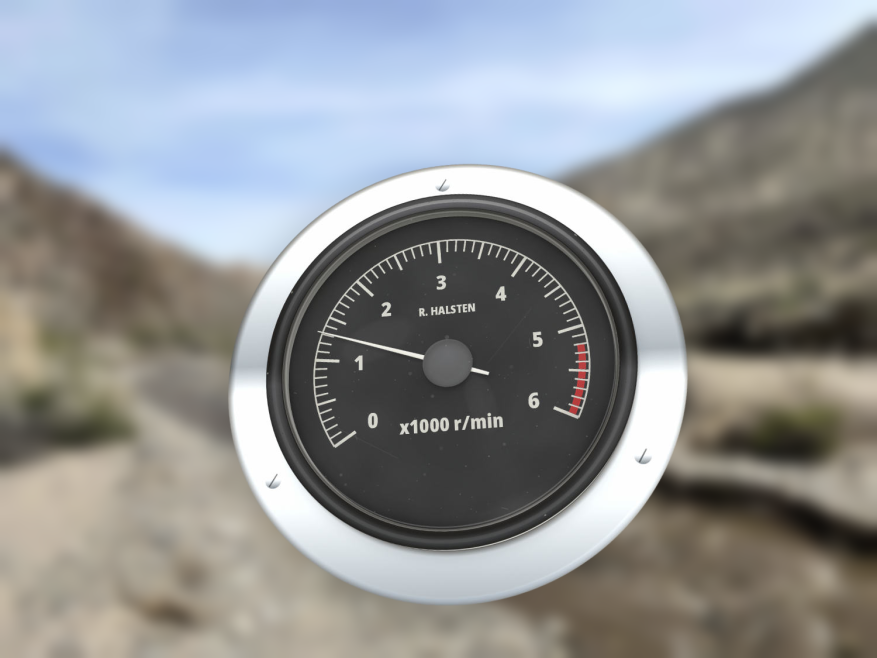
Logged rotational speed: **1300** rpm
